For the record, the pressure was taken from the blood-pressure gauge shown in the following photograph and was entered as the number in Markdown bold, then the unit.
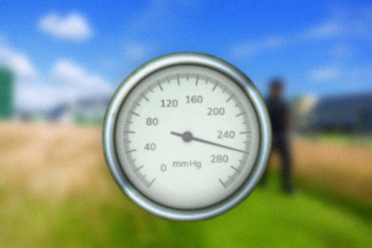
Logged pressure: **260** mmHg
